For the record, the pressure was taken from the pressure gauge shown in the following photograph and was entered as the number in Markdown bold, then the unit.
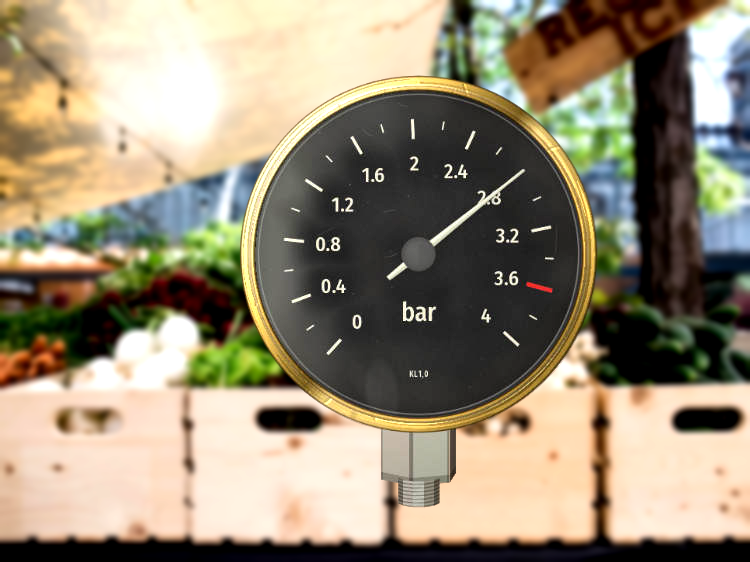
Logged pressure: **2.8** bar
